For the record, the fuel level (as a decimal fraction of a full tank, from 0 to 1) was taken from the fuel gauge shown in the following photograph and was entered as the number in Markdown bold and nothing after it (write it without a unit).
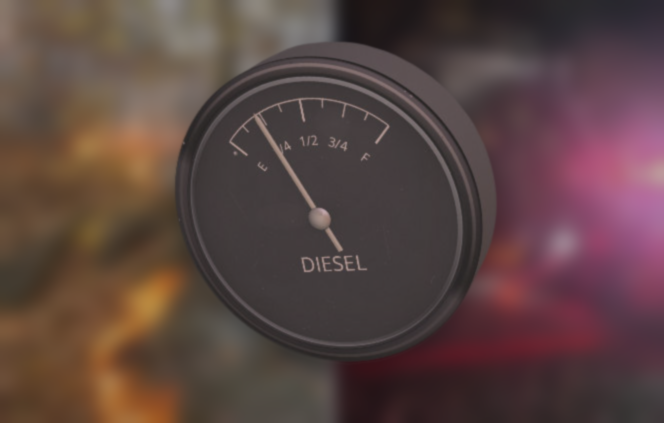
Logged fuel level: **0.25**
